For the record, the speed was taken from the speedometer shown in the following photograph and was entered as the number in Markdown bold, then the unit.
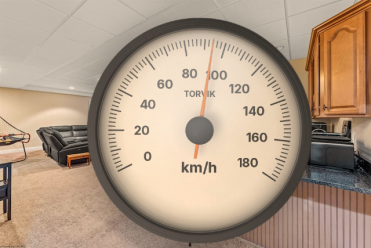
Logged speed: **94** km/h
